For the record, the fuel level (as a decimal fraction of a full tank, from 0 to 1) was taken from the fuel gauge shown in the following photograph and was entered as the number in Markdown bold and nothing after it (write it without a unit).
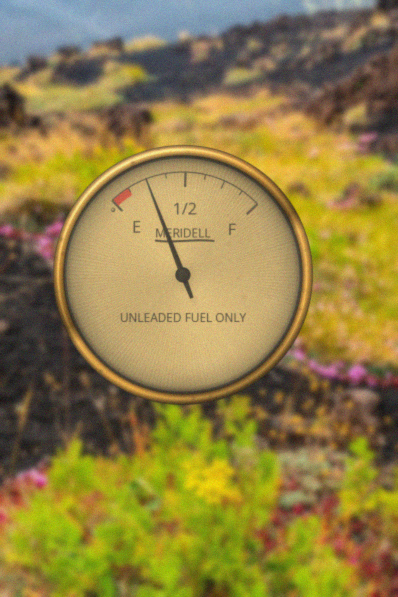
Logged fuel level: **0.25**
